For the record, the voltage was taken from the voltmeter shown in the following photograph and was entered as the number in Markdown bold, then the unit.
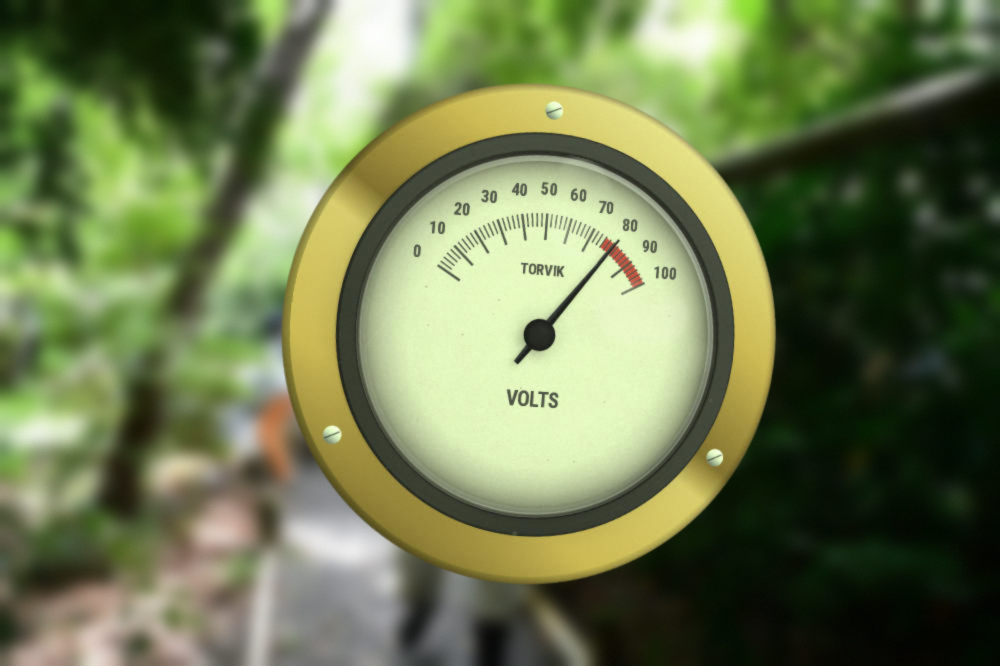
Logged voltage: **80** V
